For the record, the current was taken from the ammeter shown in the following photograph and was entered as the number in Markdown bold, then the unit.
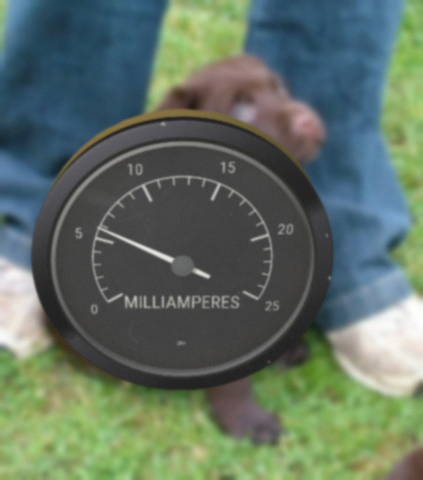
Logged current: **6** mA
